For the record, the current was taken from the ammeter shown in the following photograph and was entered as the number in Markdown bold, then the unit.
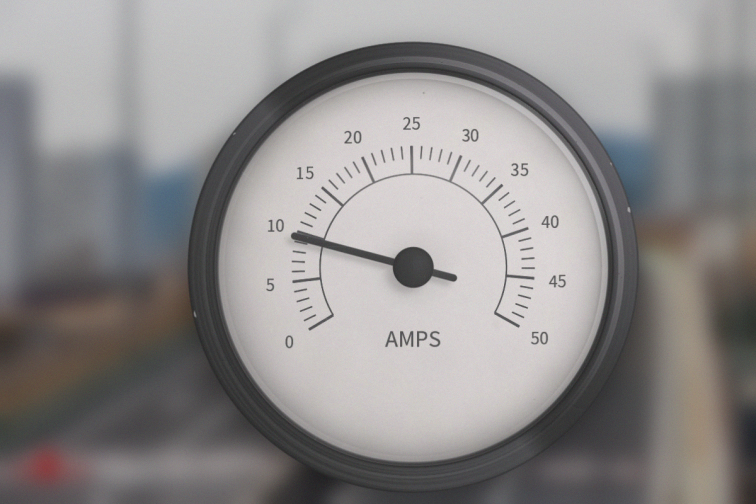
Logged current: **9.5** A
